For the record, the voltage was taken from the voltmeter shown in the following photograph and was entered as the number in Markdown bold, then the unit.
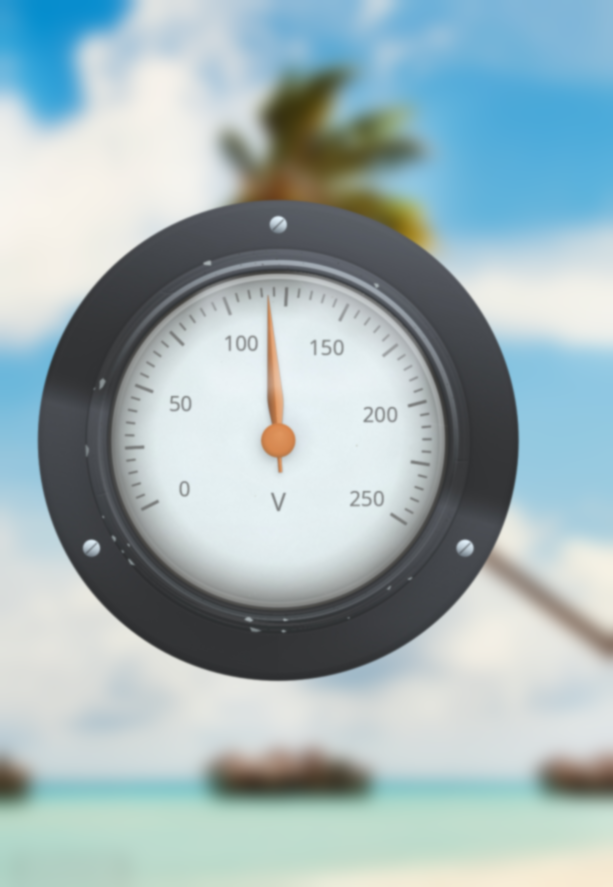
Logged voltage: **117.5** V
